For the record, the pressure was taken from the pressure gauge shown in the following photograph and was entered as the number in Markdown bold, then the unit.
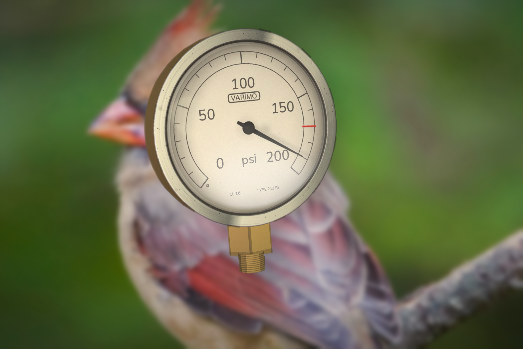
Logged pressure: **190** psi
